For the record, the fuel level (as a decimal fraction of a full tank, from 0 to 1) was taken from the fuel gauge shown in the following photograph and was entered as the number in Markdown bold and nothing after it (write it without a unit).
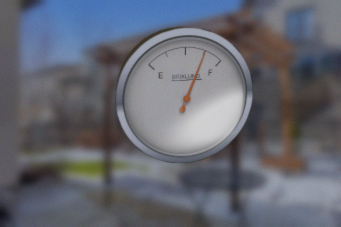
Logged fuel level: **0.75**
